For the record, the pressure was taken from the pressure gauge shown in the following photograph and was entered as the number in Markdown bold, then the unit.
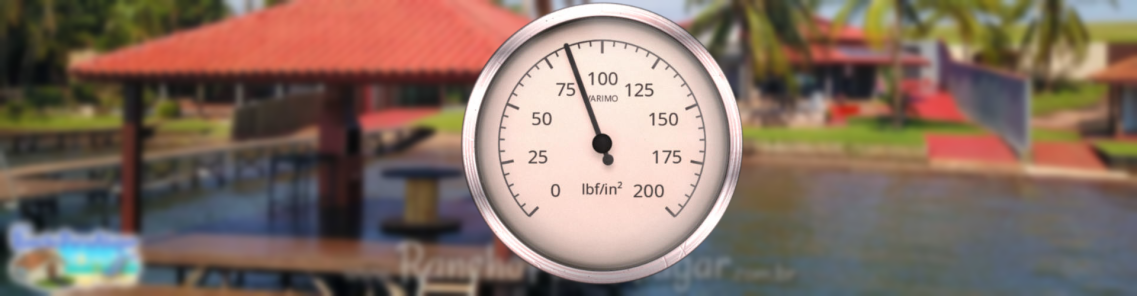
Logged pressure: **85** psi
